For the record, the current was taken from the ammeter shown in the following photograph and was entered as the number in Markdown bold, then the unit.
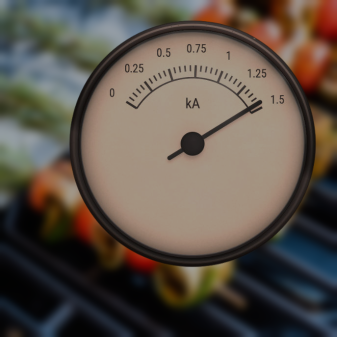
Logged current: **1.45** kA
